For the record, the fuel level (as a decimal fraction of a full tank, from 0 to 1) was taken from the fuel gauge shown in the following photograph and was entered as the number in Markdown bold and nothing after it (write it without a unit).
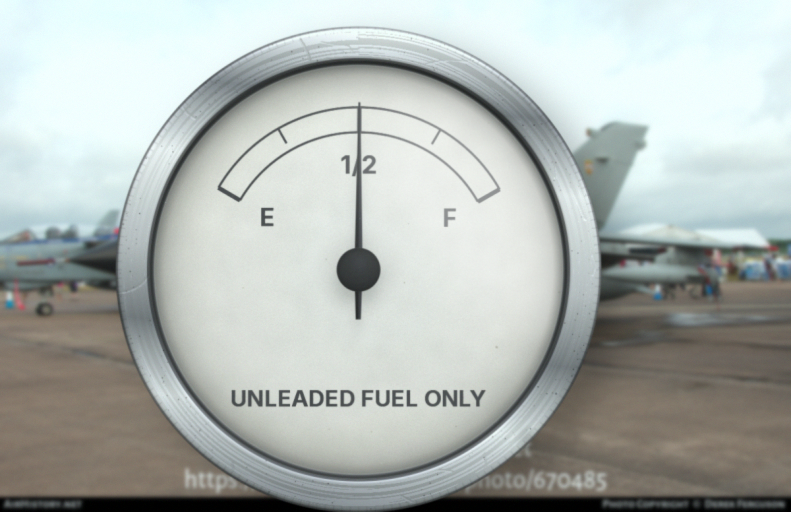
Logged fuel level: **0.5**
